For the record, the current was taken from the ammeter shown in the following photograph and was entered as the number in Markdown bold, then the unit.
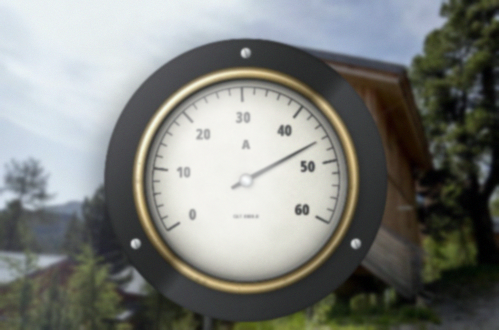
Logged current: **46** A
